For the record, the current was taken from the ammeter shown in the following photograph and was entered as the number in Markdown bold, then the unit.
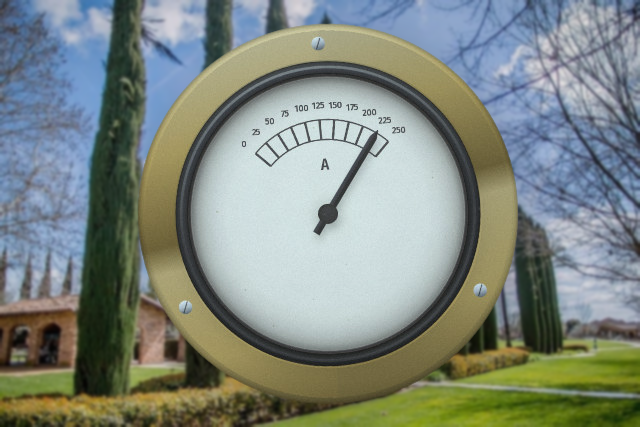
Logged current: **225** A
